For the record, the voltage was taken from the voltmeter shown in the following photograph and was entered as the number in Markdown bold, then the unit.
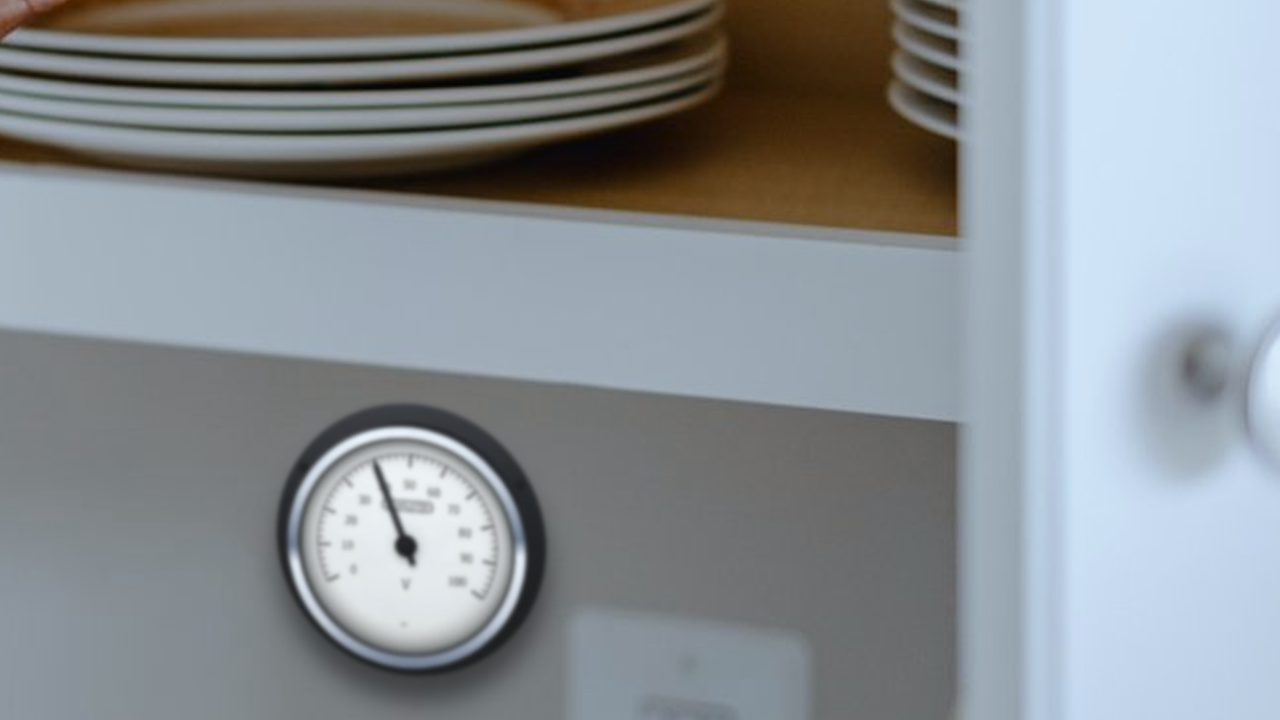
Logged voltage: **40** V
